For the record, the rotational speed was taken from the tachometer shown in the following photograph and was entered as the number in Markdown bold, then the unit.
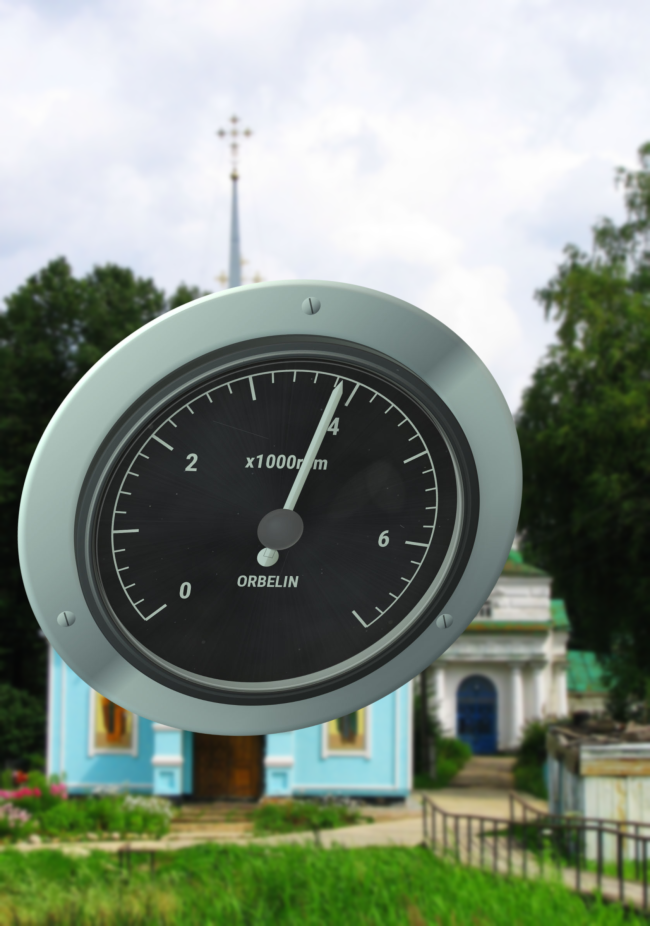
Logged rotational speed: **3800** rpm
